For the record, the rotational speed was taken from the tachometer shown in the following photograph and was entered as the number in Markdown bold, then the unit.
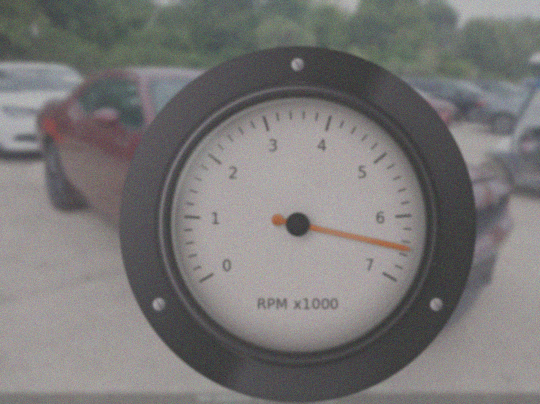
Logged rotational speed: **6500** rpm
